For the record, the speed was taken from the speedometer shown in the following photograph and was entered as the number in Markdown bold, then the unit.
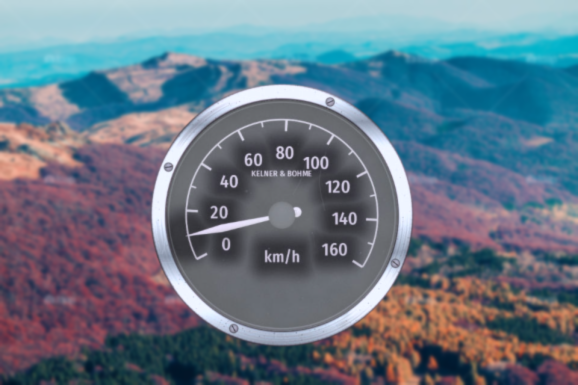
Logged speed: **10** km/h
